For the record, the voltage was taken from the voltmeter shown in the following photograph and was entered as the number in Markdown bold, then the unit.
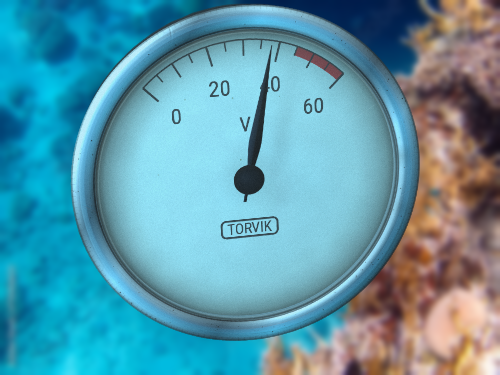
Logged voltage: **37.5** V
